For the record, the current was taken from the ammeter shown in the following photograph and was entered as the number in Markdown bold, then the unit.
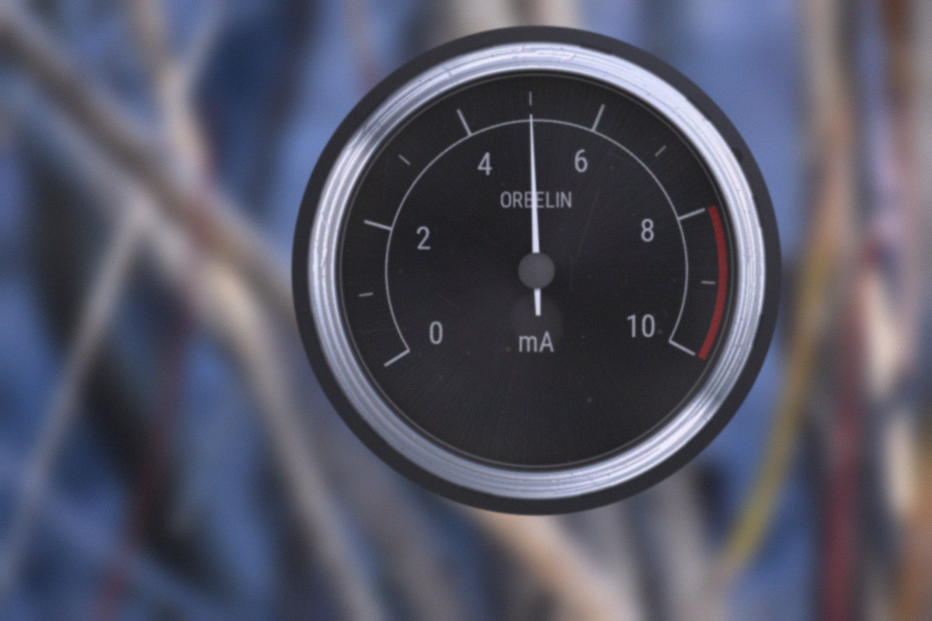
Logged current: **5** mA
